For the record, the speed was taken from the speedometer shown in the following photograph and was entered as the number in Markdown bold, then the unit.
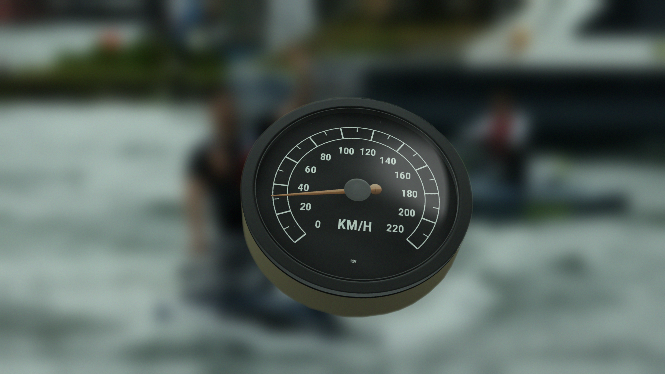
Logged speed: **30** km/h
